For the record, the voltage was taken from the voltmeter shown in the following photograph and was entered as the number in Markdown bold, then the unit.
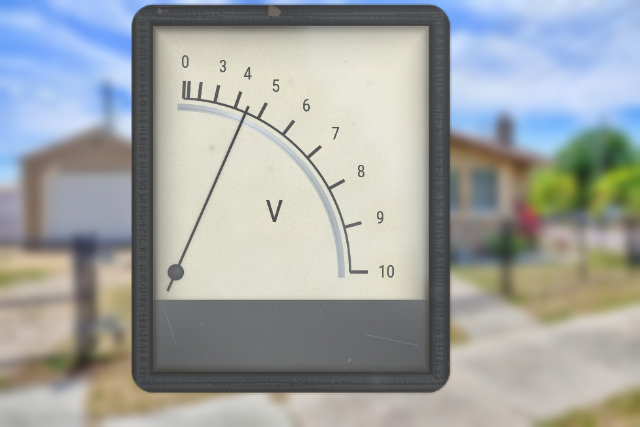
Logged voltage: **4.5** V
